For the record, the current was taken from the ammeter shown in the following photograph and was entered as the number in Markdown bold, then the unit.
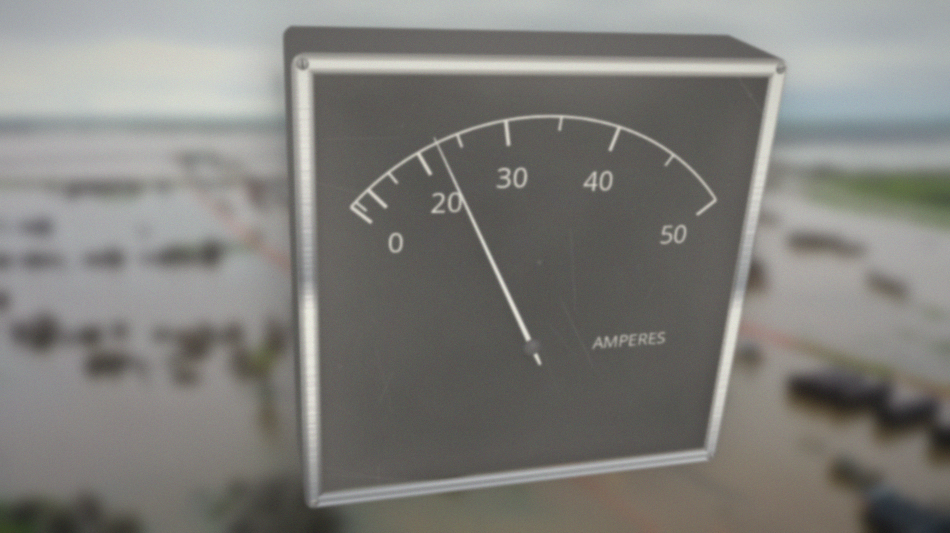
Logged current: **22.5** A
